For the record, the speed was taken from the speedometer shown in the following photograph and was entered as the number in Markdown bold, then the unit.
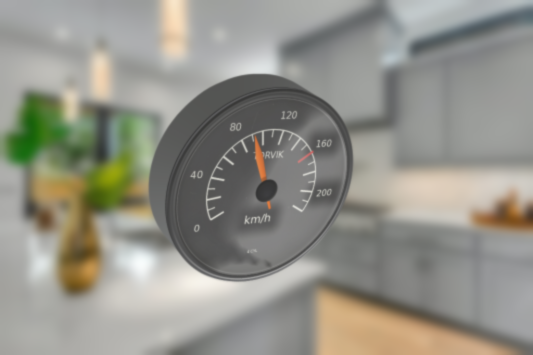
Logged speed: **90** km/h
